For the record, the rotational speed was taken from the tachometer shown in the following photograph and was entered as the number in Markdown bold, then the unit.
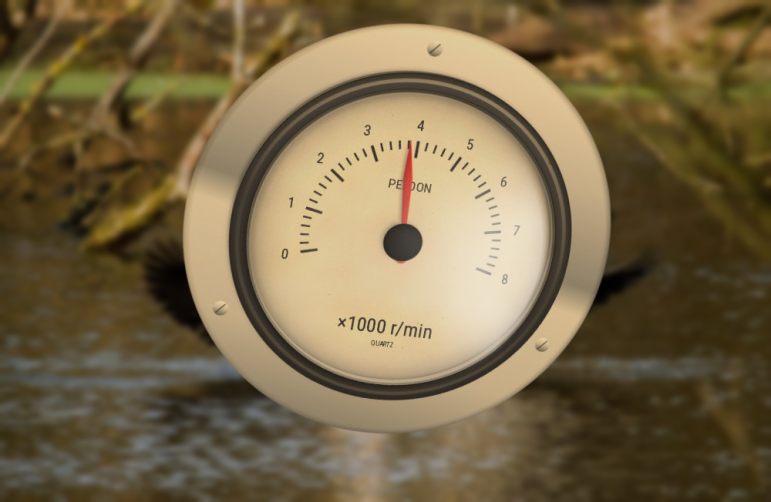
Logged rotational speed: **3800** rpm
